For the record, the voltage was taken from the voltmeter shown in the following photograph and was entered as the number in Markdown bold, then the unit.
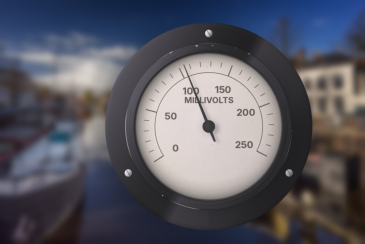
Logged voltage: **105** mV
